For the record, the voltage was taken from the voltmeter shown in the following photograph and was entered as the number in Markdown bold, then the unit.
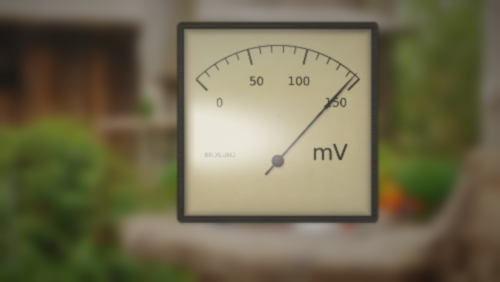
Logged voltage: **145** mV
